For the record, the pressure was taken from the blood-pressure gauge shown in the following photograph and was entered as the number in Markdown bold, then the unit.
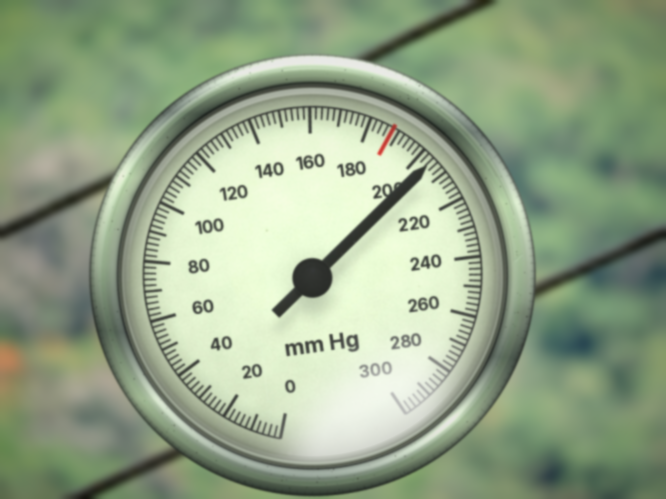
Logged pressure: **204** mmHg
